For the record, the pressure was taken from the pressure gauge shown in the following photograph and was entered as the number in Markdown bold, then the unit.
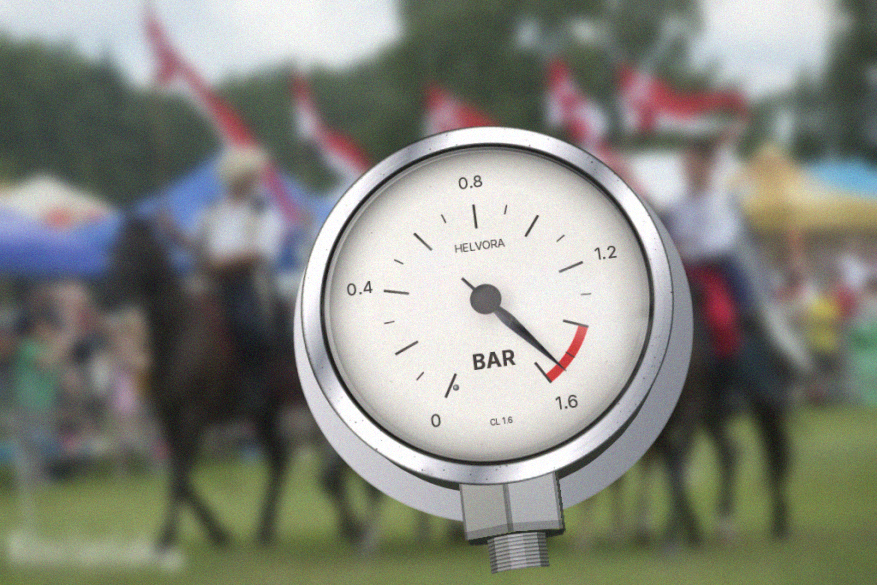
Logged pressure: **1.55** bar
